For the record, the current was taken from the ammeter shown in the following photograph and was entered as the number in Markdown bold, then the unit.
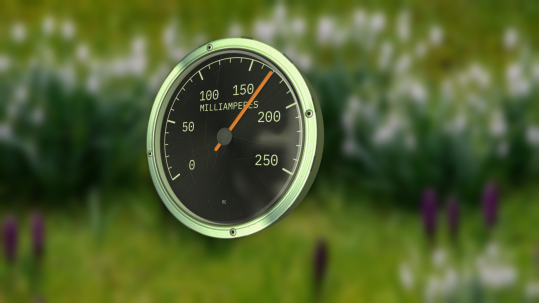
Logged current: **170** mA
